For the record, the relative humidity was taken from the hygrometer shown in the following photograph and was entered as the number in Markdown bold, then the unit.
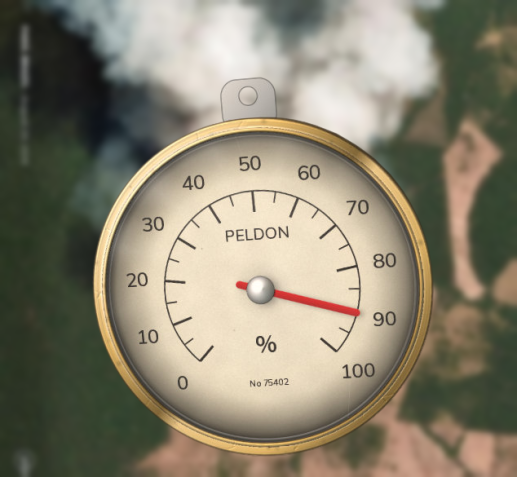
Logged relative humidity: **90** %
